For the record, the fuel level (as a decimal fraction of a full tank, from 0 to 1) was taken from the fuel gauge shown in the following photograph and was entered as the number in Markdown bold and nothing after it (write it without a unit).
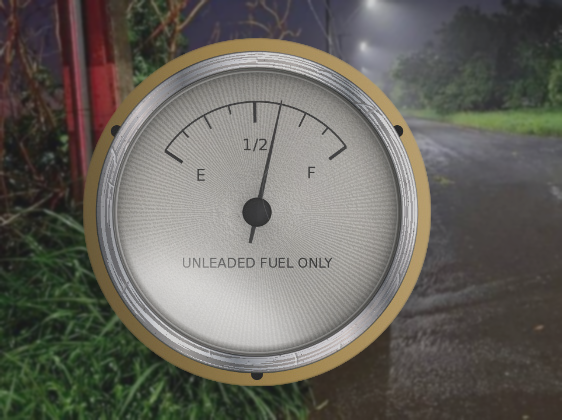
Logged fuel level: **0.625**
